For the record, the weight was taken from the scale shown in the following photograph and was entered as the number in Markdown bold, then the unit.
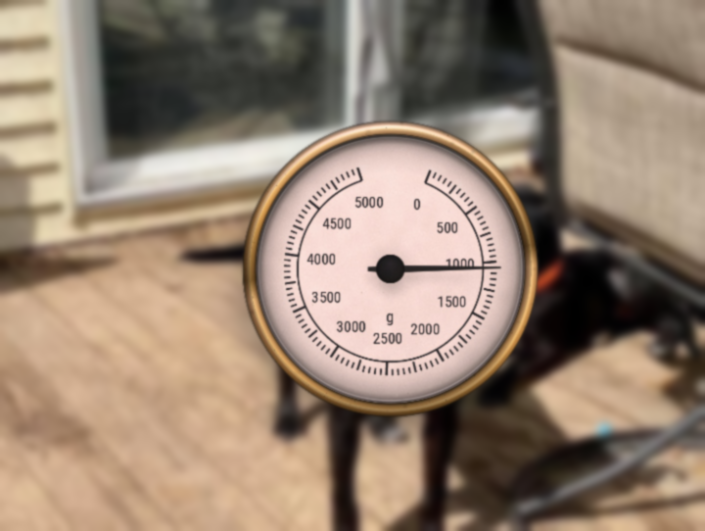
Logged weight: **1050** g
